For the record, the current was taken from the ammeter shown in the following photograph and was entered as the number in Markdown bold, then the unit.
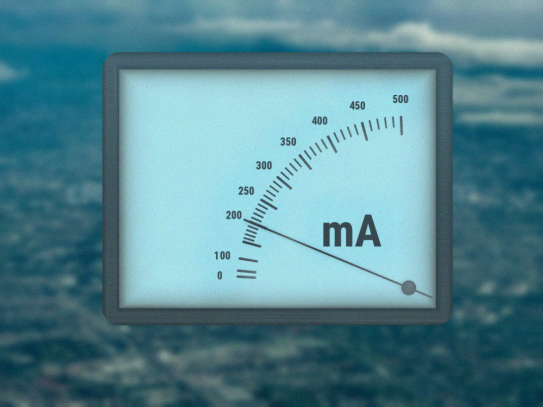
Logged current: **200** mA
